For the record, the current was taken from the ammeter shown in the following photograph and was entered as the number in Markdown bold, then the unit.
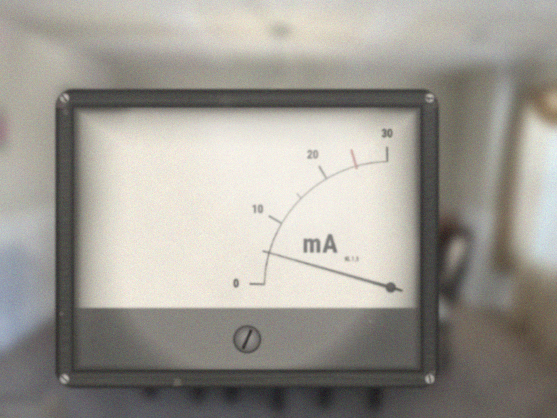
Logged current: **5** mA
